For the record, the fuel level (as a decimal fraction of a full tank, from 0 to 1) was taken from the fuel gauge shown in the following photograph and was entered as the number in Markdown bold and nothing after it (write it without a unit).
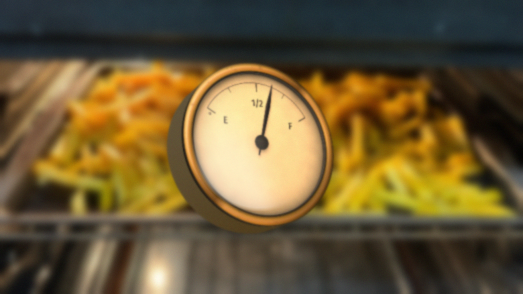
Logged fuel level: **0.625**
